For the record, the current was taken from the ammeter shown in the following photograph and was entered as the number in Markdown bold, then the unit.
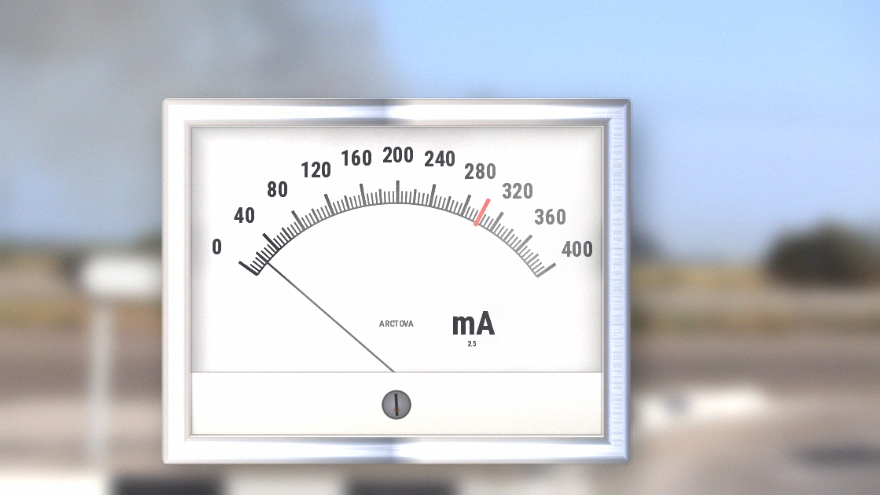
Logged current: **20** mA
